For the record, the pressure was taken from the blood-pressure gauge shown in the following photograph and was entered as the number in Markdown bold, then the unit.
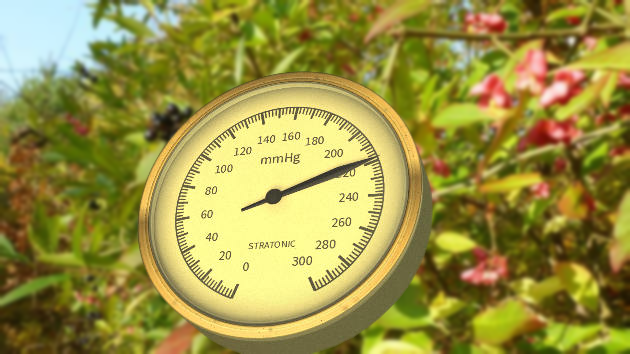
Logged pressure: **220** mmHg
